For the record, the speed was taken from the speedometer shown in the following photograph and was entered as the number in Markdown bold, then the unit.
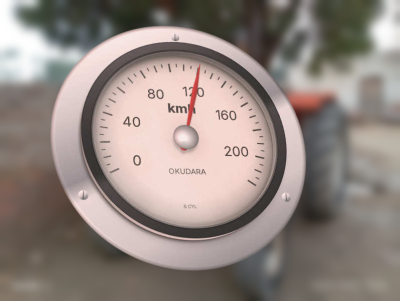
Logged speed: **120** km/h
